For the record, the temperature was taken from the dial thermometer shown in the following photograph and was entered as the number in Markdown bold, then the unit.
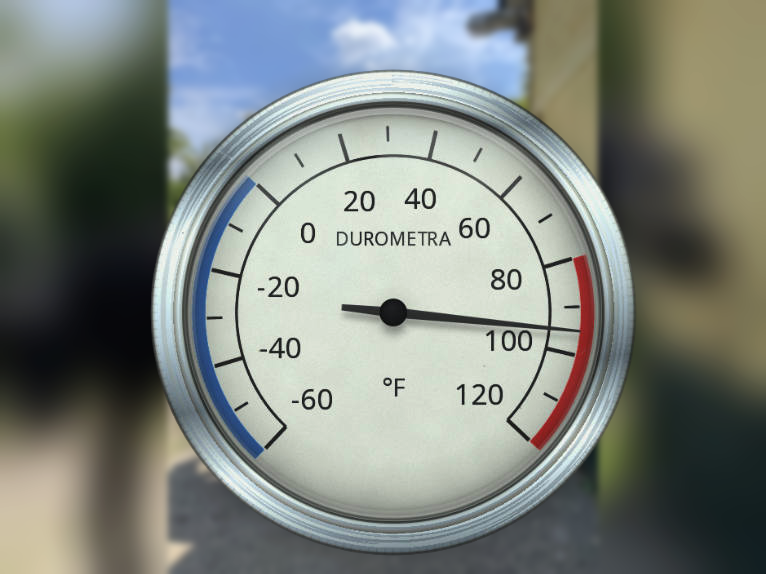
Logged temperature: **95** °F
